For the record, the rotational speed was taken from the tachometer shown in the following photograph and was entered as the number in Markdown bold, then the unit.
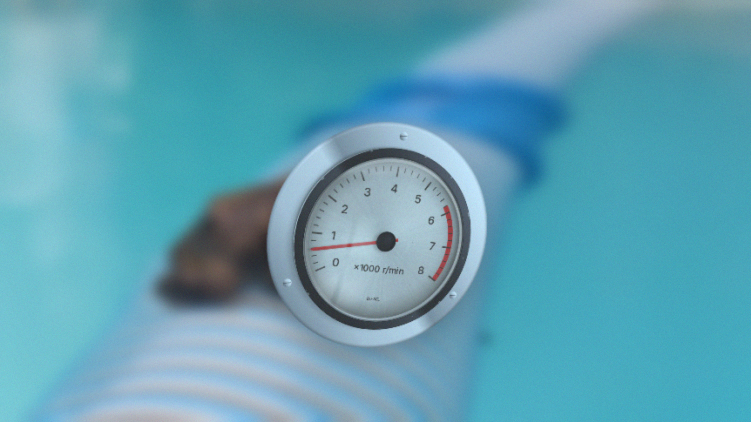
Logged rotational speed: **600** rpm
